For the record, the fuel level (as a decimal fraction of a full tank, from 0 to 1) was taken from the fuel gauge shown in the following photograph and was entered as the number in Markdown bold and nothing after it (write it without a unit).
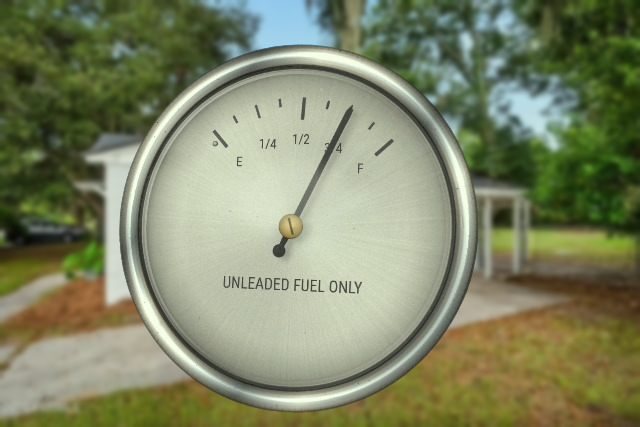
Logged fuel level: **0.75**
